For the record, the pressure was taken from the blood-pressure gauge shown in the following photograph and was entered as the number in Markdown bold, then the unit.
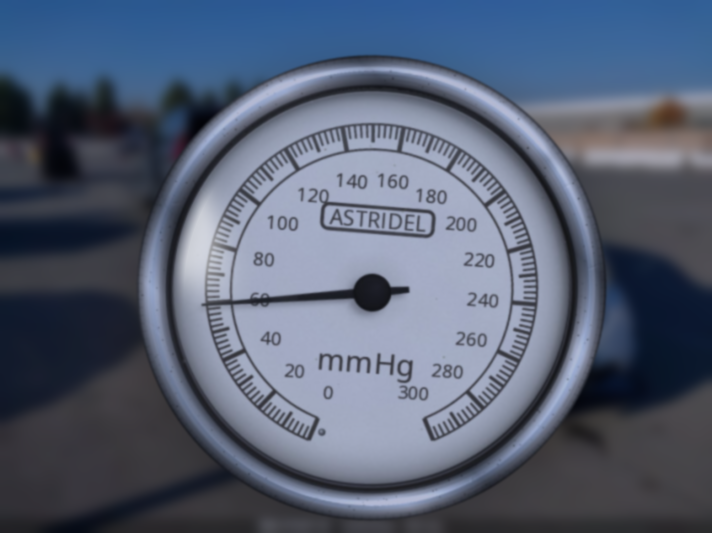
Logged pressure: **60** mmHg
